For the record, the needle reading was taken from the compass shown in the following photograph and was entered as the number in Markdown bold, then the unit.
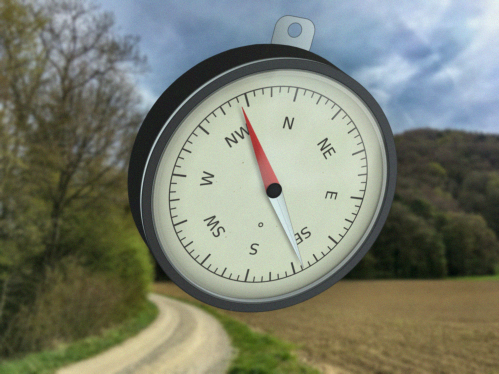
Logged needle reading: **325** °
